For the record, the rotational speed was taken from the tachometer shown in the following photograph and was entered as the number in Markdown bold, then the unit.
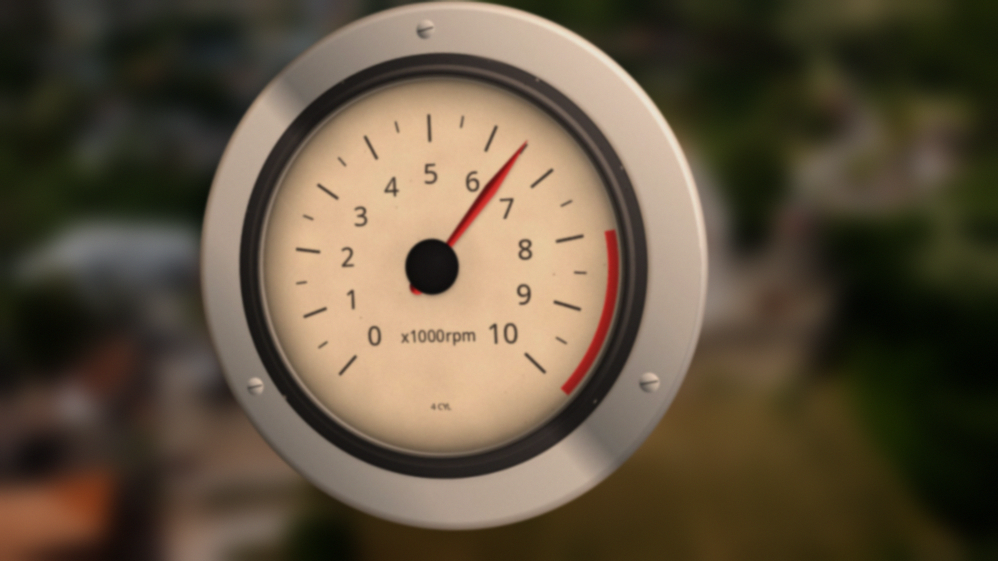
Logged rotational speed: **6500** rpm
